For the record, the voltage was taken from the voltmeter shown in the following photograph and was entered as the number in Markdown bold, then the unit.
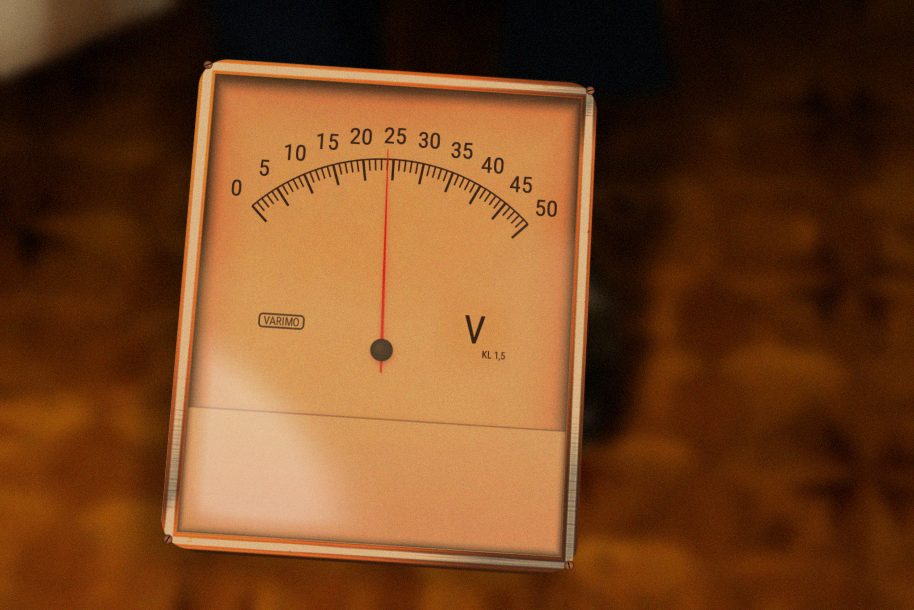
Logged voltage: **24** V
